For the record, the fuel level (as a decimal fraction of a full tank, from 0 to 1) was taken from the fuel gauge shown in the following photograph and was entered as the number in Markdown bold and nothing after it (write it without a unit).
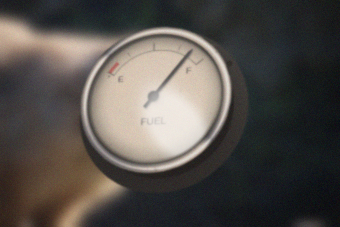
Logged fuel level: **0.875**
